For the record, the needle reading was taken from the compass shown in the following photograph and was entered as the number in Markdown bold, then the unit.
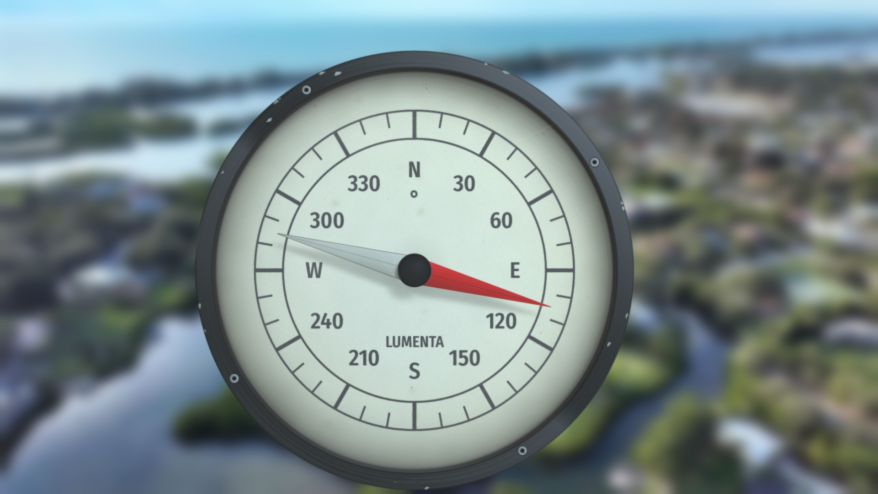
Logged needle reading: **105** °
